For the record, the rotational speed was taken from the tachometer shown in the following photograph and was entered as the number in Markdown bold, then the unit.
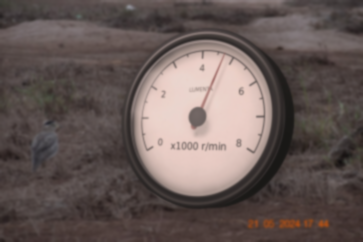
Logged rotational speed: **4750** rpm
